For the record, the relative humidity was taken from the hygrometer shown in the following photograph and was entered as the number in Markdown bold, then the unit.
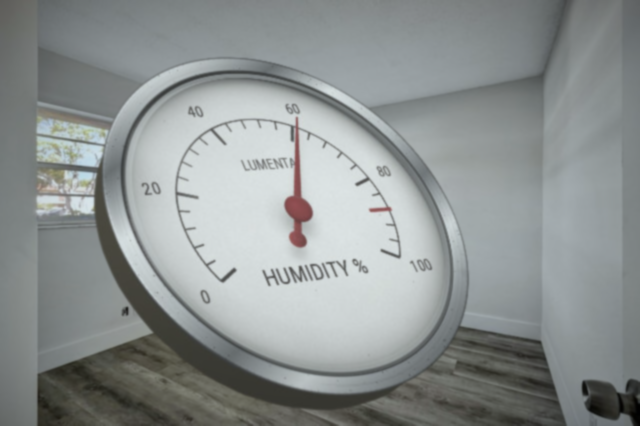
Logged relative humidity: **60** %
